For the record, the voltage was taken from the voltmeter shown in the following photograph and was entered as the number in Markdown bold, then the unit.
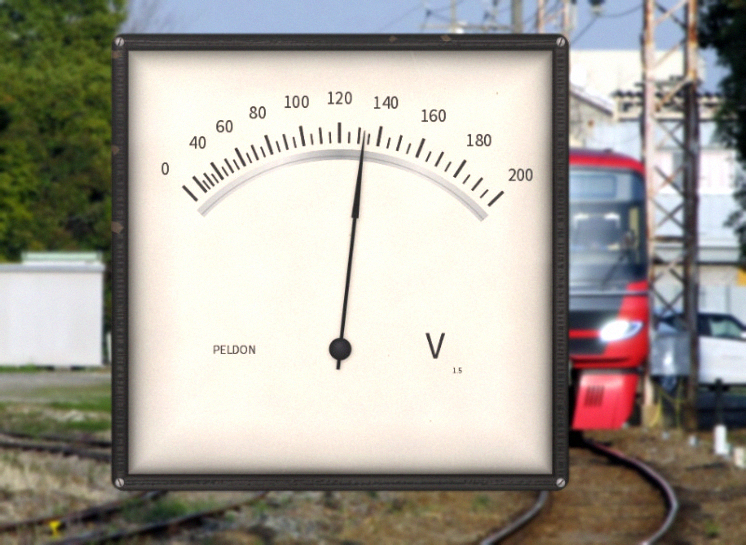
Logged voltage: **132.5** V
